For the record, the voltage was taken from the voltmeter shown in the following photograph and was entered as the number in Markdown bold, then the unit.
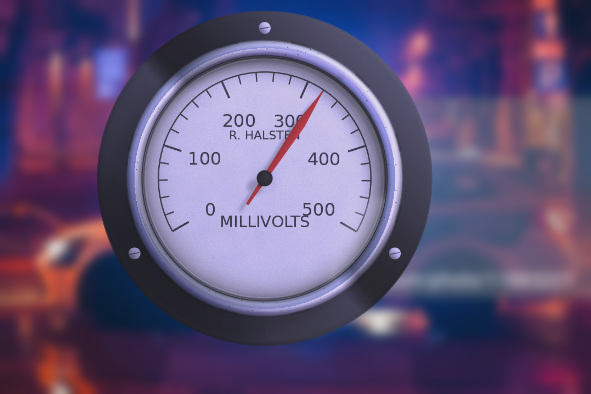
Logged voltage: **320** mV
